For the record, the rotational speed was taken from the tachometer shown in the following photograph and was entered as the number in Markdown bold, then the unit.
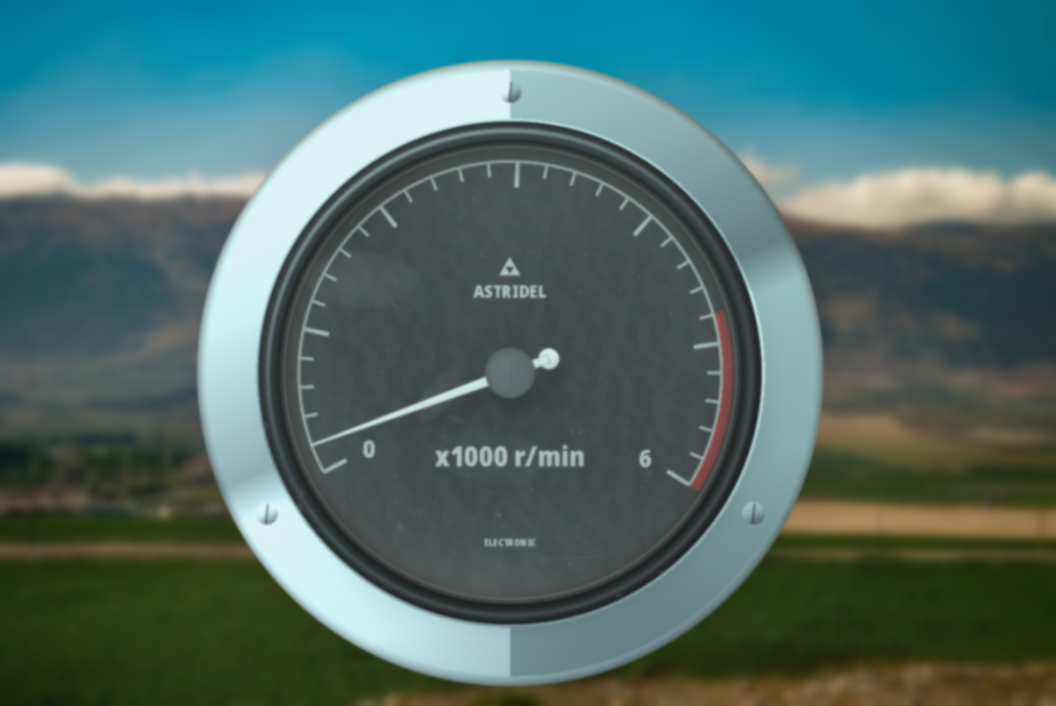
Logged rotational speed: **200** rpm
